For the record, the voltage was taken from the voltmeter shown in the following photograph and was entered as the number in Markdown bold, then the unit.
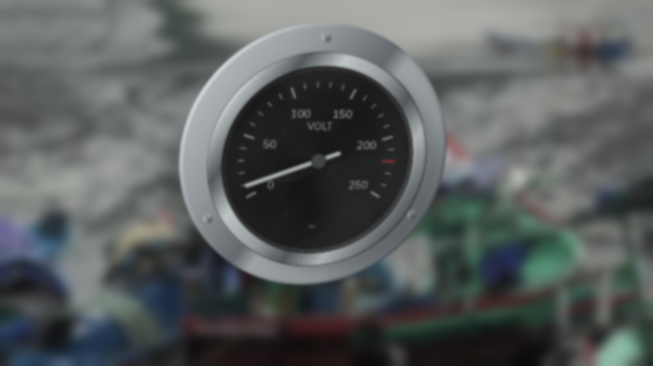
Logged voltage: **10** V
